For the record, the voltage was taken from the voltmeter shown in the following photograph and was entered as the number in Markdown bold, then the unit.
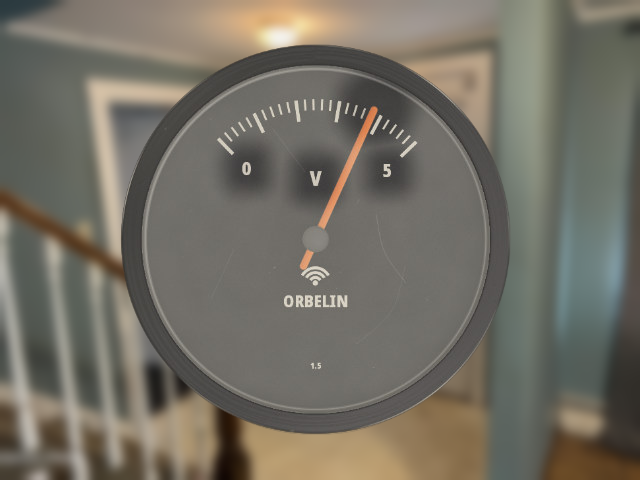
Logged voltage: **3.8** V
